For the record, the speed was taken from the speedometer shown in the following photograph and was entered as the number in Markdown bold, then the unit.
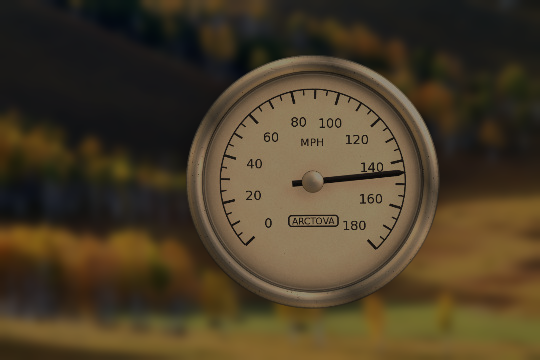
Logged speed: **145** mph
